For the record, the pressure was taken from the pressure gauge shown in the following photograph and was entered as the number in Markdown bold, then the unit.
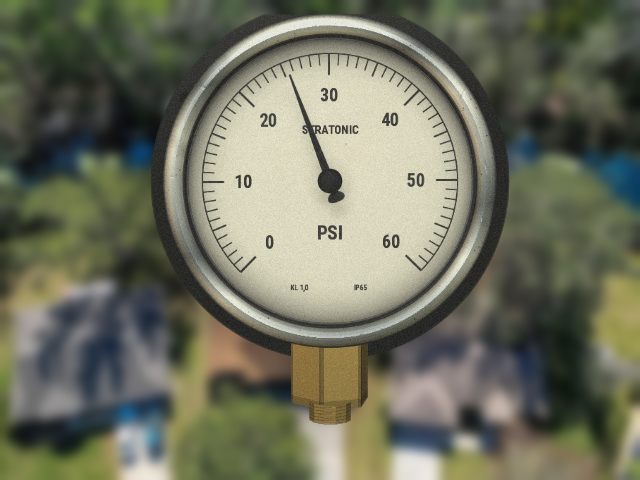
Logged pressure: **25.5** psi
